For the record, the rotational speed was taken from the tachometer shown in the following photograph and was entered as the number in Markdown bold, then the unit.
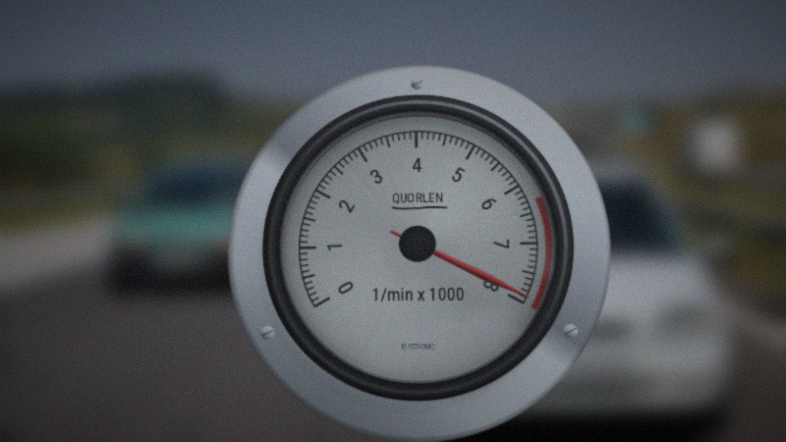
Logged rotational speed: **7900** rpm
